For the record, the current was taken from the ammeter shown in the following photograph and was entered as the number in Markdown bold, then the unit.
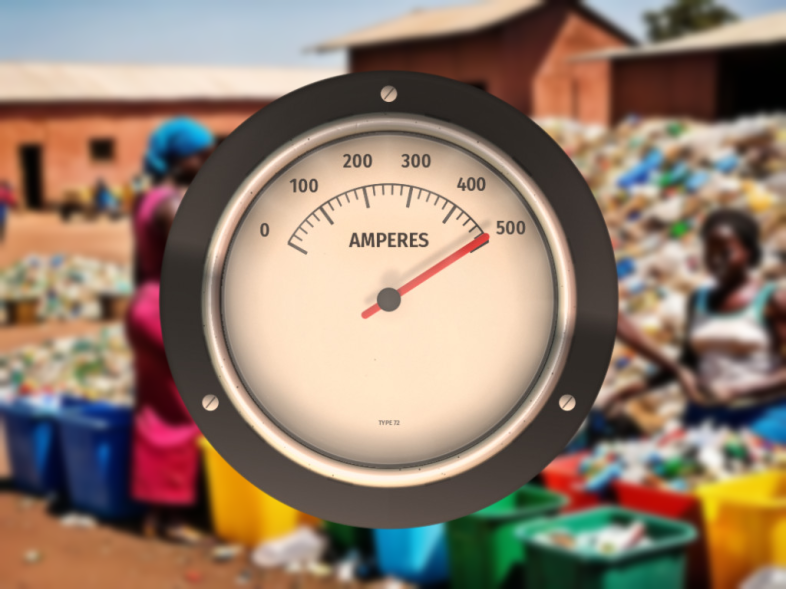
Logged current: **490** A
